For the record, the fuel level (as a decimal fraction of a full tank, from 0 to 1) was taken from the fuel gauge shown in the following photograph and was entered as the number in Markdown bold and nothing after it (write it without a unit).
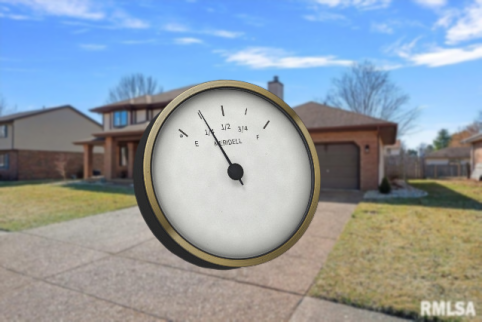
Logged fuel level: **0.25**
